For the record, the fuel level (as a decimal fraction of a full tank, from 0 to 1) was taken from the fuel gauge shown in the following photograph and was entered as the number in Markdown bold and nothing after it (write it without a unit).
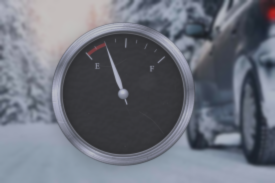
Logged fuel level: **0.25**
